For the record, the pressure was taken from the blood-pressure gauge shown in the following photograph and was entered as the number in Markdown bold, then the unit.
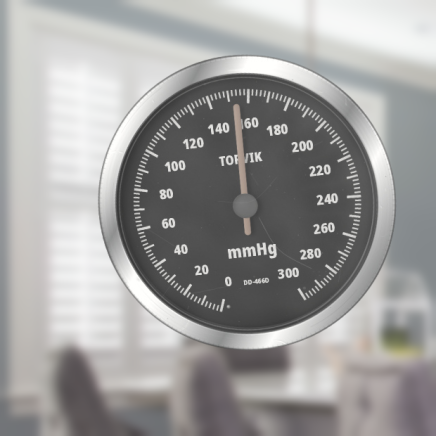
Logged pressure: **154** mmHg
